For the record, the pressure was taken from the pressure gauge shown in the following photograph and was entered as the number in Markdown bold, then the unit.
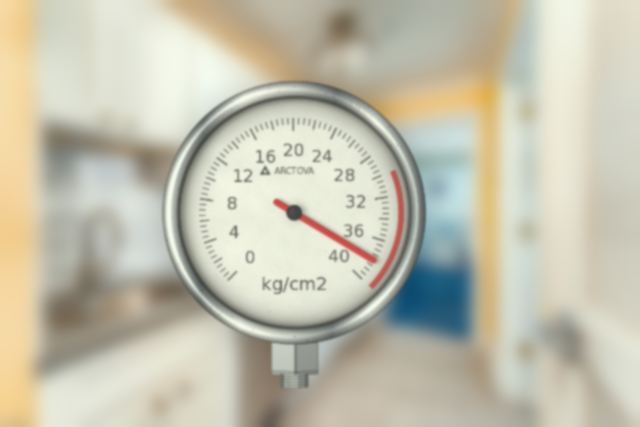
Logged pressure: **38** kg/cm²
